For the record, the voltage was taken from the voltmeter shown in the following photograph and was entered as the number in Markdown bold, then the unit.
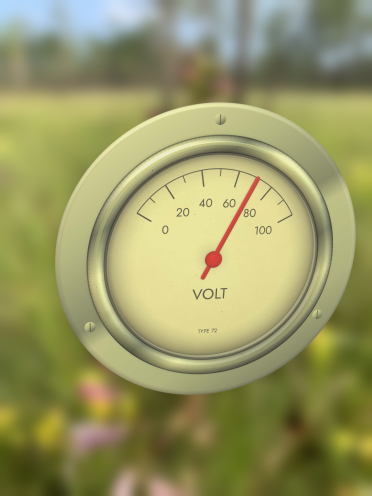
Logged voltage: **70** V
